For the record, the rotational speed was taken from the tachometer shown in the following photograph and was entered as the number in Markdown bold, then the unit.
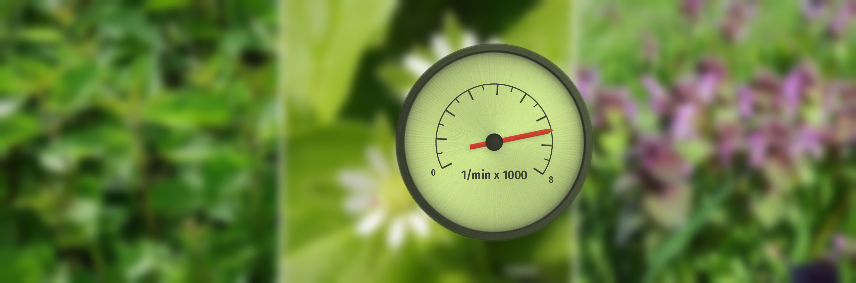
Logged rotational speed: **6500** rpm
